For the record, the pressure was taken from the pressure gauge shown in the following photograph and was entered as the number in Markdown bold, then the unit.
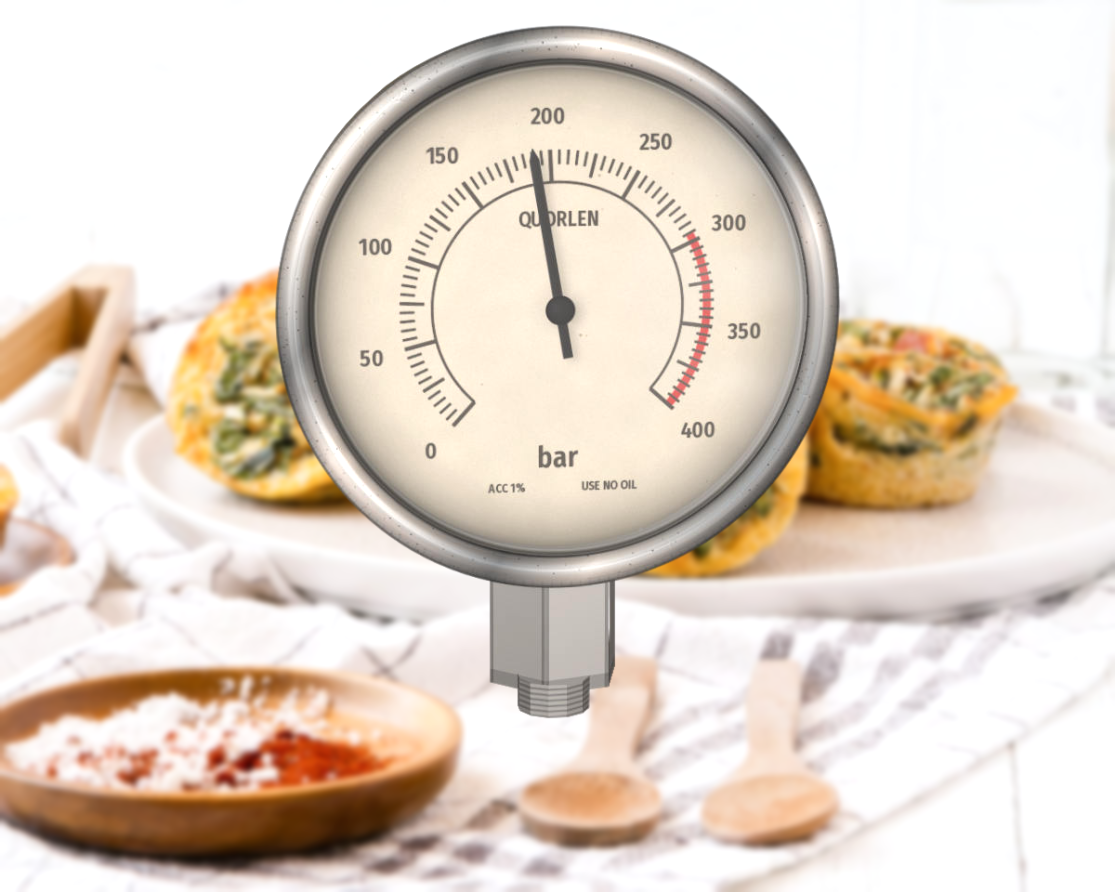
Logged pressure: **190** bar
